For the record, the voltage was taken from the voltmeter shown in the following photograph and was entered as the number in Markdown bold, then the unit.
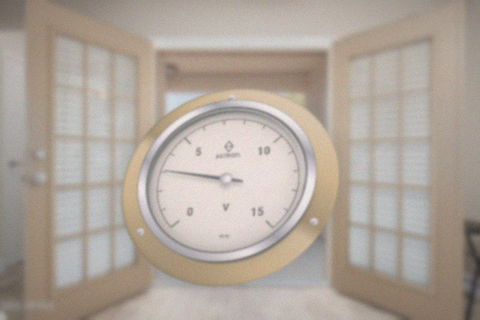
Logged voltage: **3** V
